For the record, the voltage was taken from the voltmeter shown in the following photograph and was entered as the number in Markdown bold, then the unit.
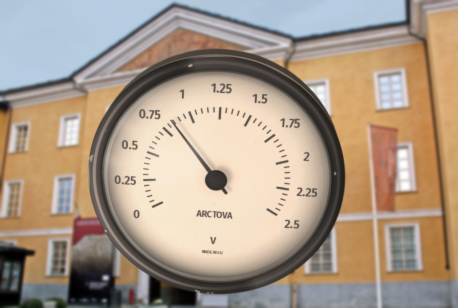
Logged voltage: **0.85** V
